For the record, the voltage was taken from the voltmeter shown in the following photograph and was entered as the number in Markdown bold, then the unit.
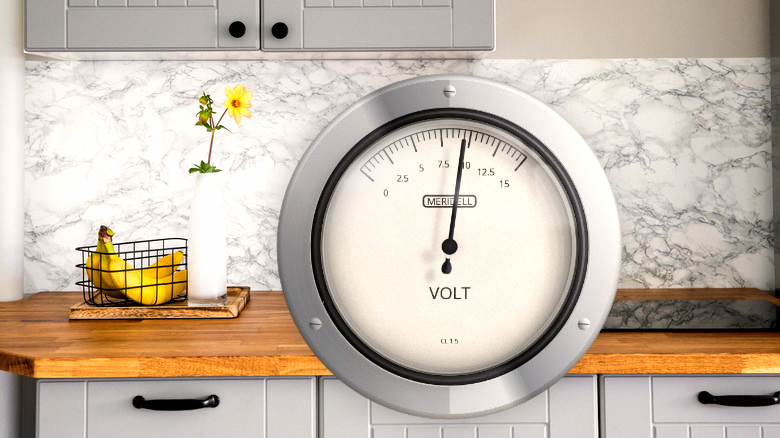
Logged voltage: **9.5** V
